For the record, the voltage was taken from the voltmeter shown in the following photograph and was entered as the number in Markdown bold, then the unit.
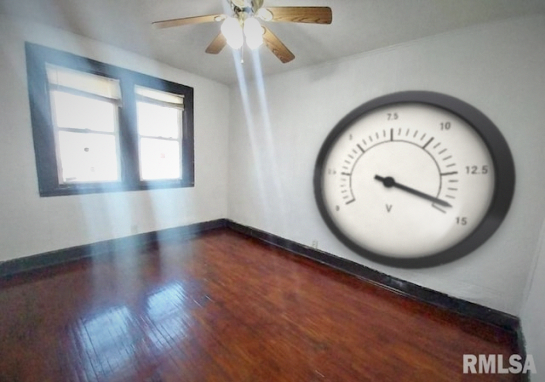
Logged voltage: **14.5** V
